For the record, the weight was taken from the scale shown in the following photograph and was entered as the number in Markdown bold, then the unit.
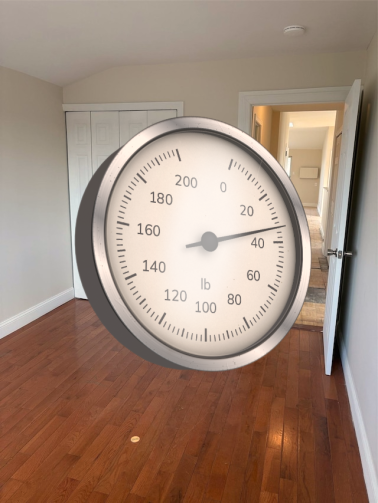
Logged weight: **34** lb
